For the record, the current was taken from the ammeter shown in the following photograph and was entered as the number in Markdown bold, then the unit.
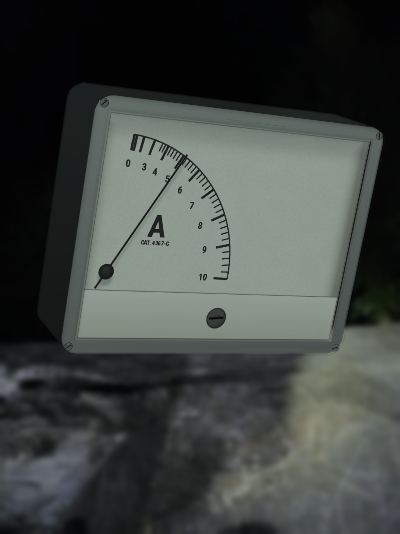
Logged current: **5** A
